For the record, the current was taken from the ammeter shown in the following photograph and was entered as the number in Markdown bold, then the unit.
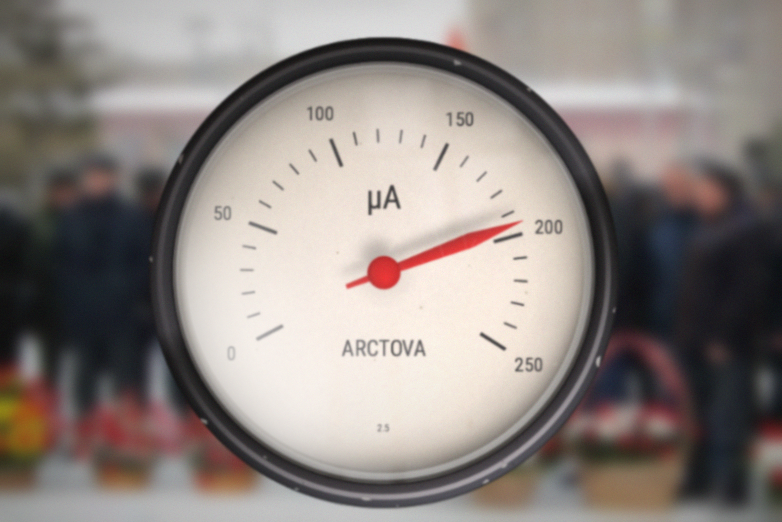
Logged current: **195** µA
